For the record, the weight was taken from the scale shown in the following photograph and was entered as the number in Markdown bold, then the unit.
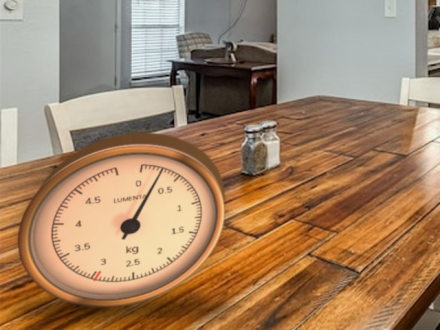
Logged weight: **0.25** kg
